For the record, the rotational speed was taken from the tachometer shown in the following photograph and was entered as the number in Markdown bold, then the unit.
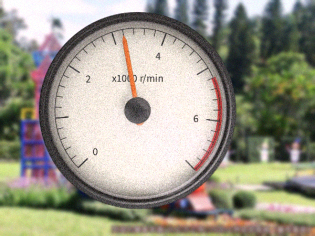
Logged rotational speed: **3200** rpm
